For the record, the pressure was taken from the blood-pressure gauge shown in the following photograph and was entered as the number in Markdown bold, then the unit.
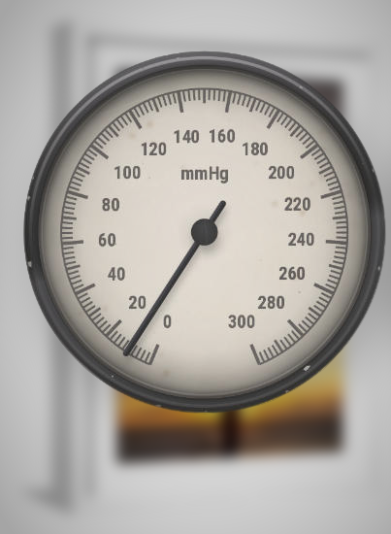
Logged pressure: **10** mmHg
